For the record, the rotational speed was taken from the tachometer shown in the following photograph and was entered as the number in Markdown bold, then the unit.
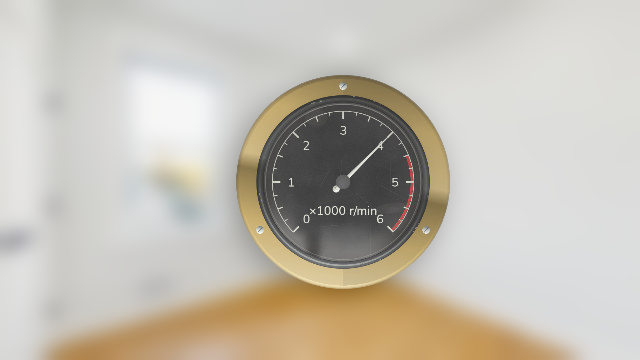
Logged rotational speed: **4000** rpm
